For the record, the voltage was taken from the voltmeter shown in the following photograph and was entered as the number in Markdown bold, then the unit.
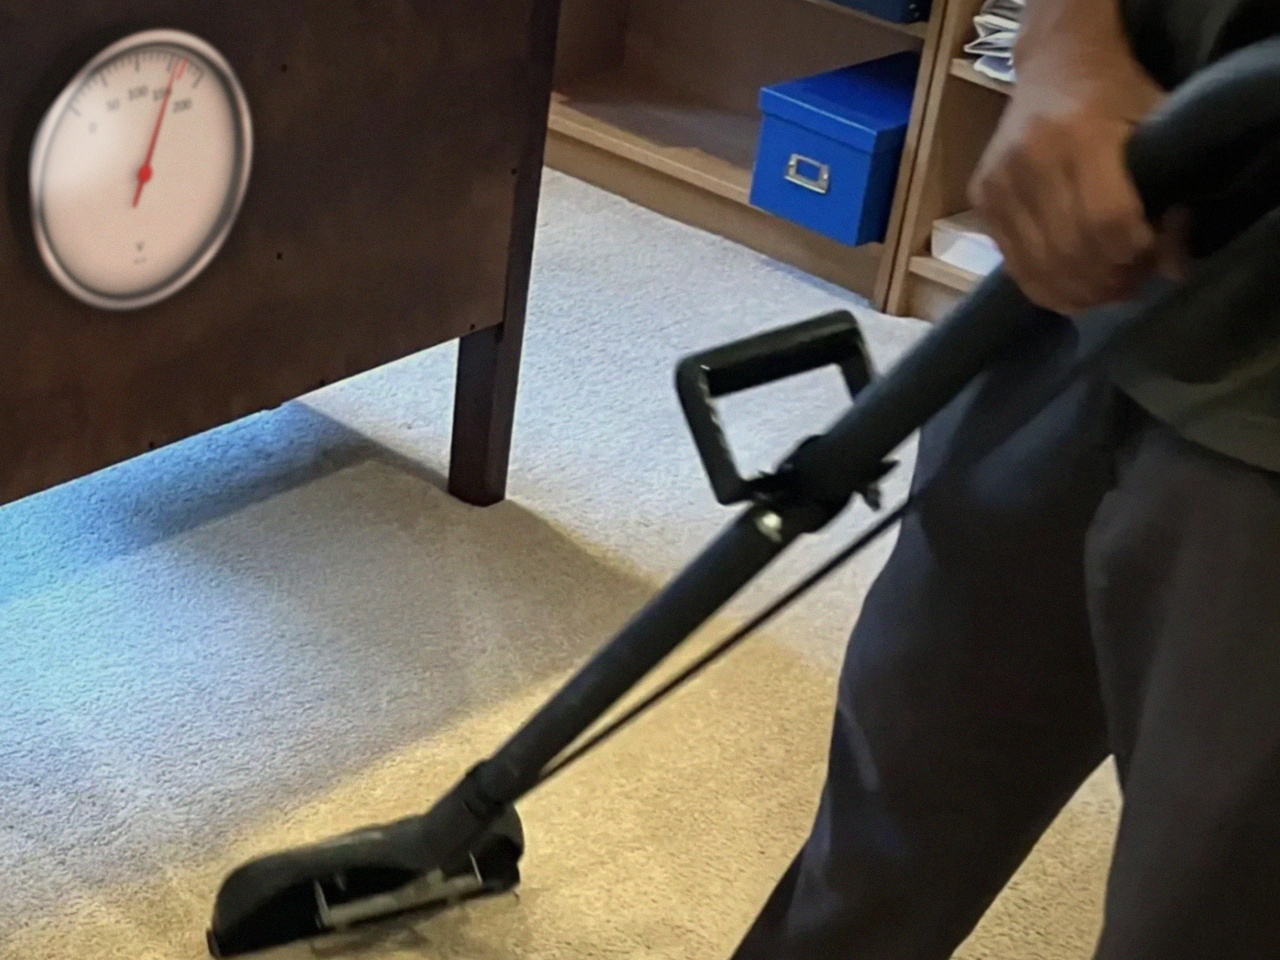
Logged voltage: **150** V
